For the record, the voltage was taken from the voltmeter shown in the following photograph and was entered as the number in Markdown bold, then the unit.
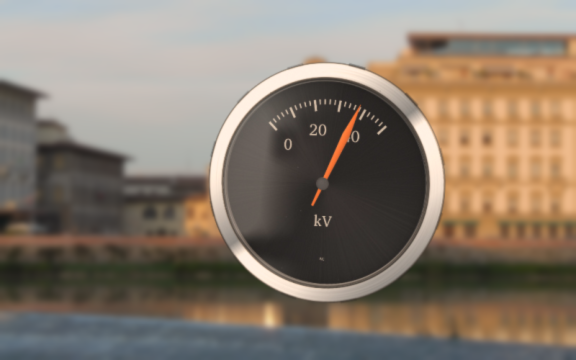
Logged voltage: **38** kV
